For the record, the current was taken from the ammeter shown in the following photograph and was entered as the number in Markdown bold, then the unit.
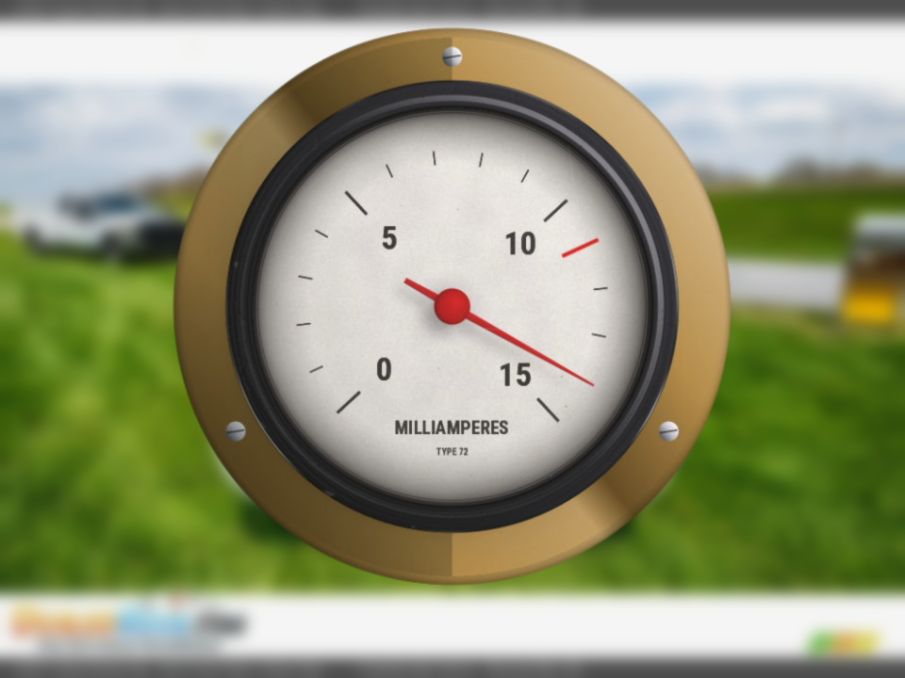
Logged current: **14** mA
